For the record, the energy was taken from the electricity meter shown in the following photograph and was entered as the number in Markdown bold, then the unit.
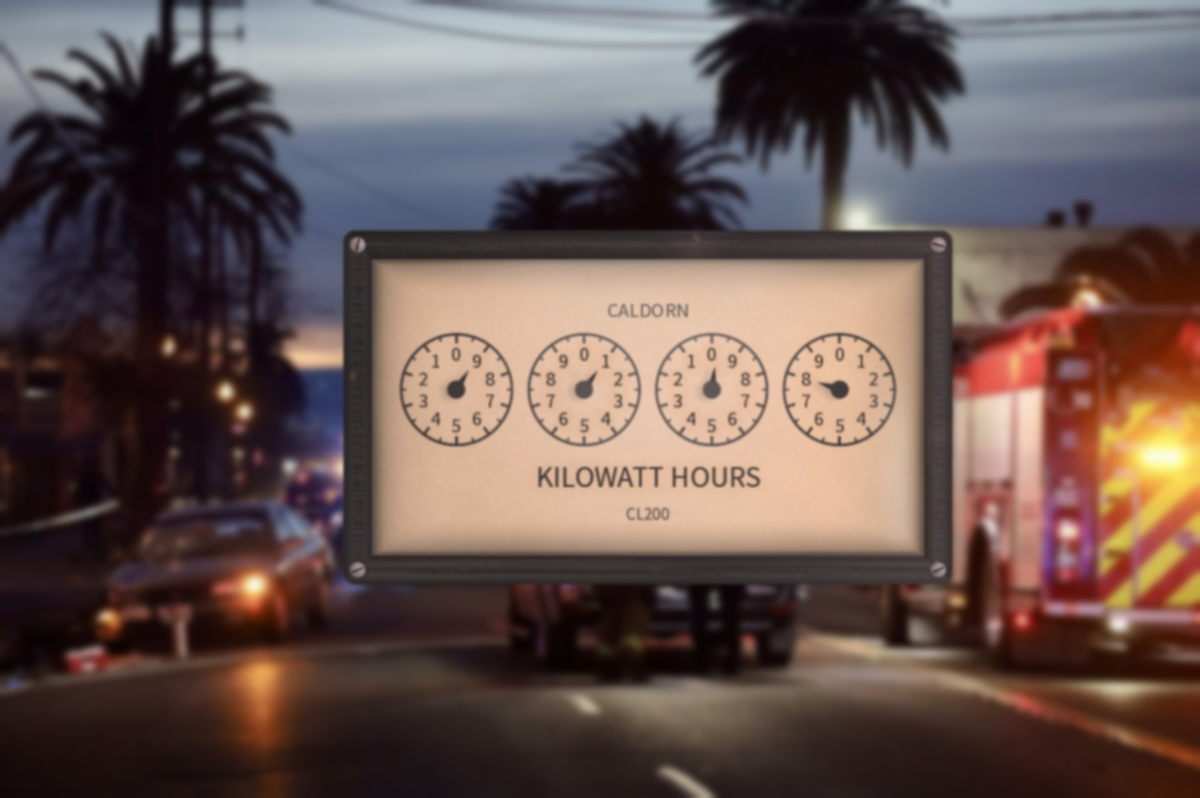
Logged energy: **9098** kWh
